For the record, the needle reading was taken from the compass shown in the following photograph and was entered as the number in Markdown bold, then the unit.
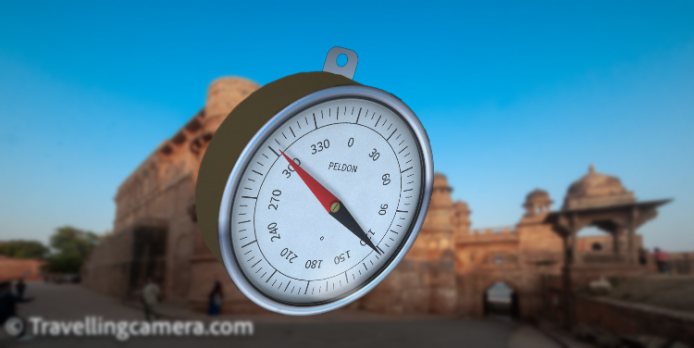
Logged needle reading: **302.5** °
